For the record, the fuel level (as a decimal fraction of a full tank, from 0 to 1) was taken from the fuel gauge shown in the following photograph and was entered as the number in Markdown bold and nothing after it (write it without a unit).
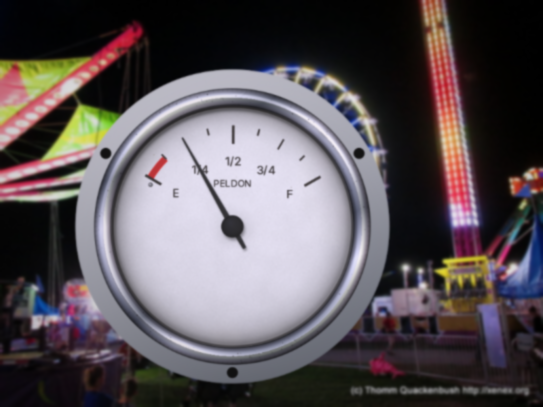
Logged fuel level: **0.25**
